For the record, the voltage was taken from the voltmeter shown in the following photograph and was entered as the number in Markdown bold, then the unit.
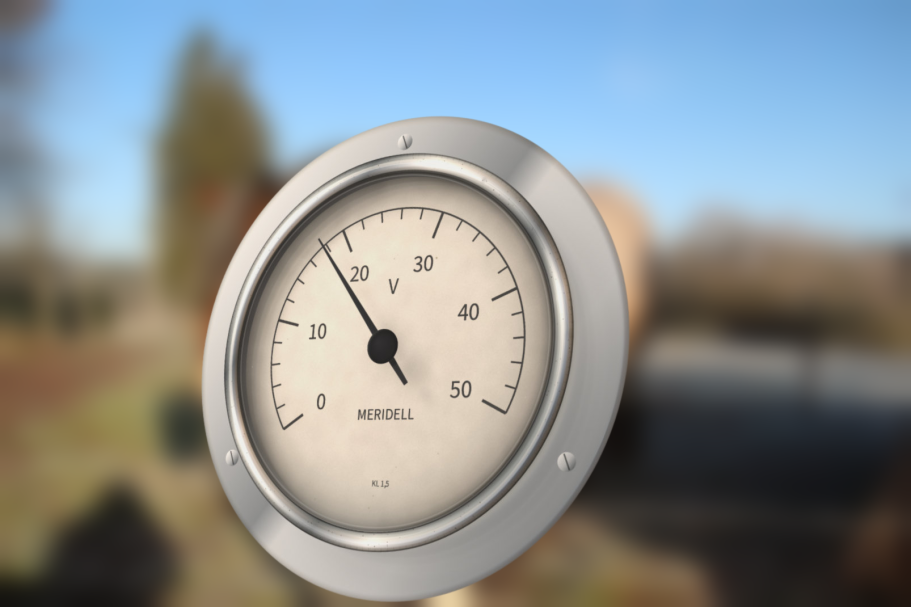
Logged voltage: **18** V
